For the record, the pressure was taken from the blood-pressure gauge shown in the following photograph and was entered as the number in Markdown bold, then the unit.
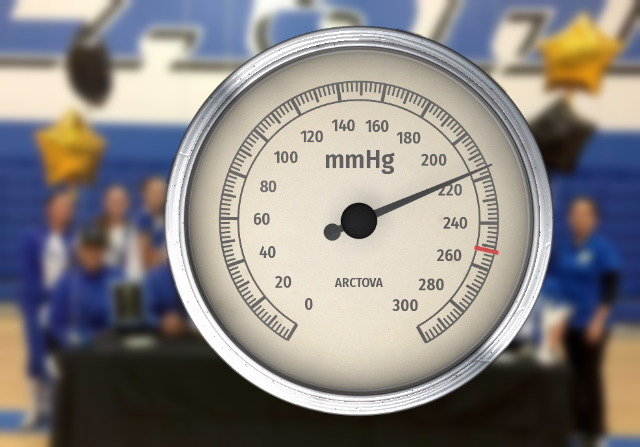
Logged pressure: **216** mmHg
